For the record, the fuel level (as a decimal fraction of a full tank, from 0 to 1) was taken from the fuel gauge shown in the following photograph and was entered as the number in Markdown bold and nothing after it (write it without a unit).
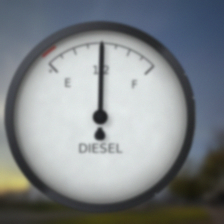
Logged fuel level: **0.5**
